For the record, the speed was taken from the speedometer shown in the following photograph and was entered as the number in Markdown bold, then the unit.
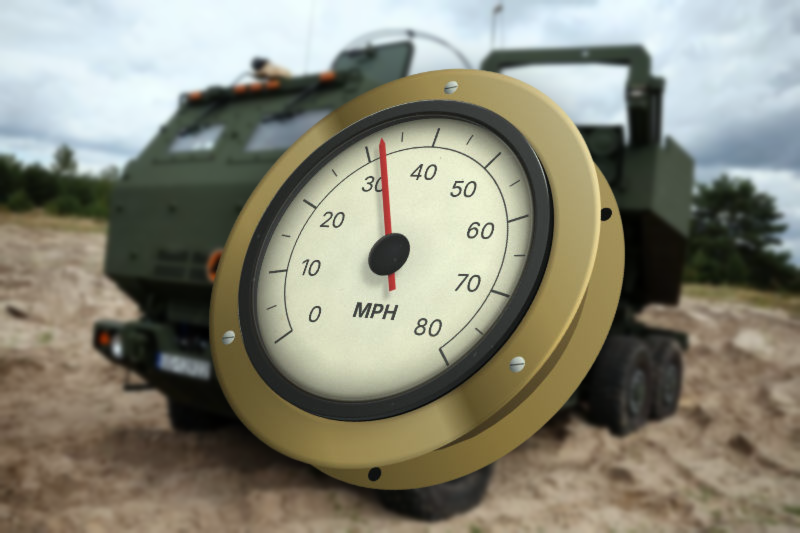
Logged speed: **32.5** mph
